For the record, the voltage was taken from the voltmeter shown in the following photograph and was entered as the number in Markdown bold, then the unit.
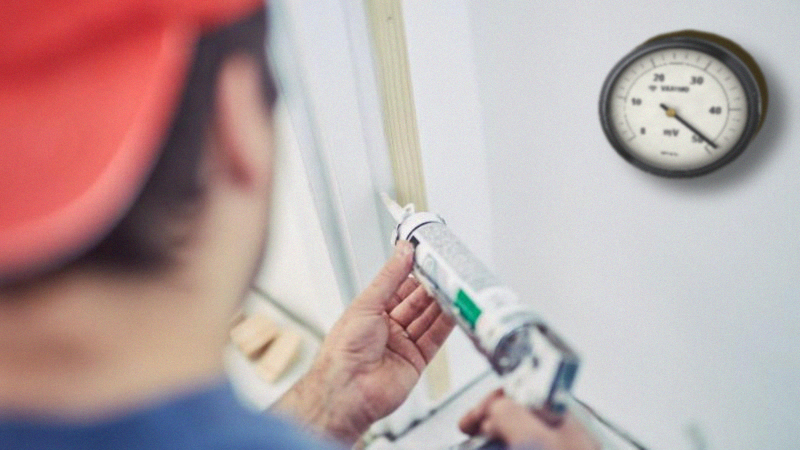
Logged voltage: **48** mV
